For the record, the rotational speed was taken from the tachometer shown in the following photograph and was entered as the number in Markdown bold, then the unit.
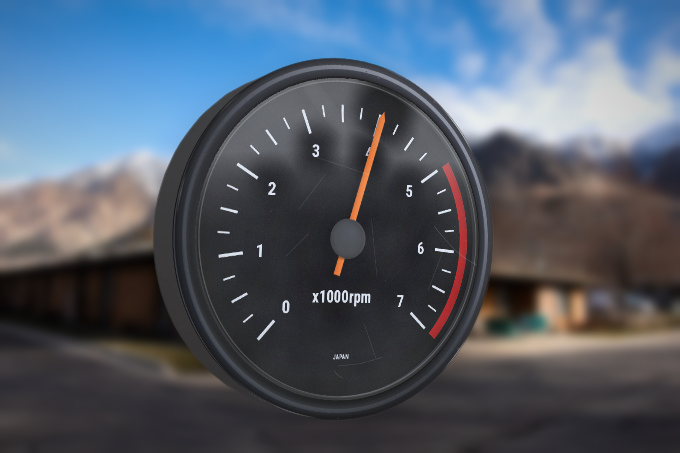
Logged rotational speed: **4000** rpm
